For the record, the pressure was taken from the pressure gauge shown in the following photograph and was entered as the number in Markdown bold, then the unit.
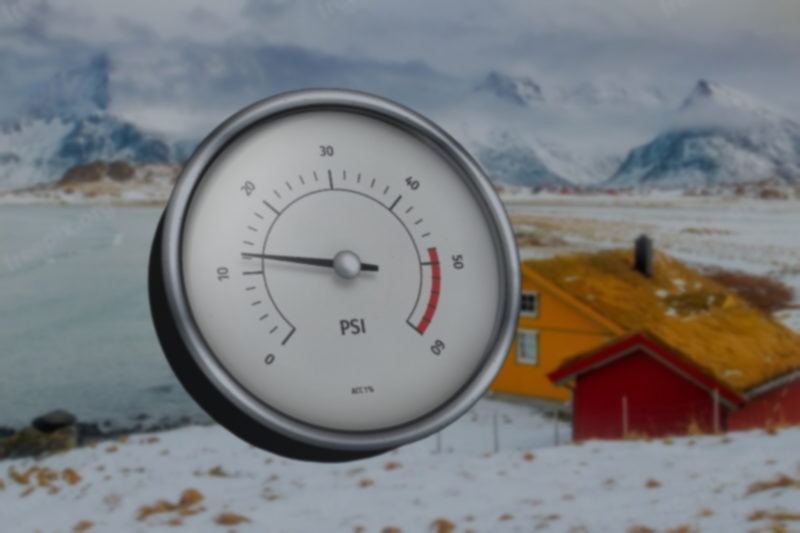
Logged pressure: **12** psi
